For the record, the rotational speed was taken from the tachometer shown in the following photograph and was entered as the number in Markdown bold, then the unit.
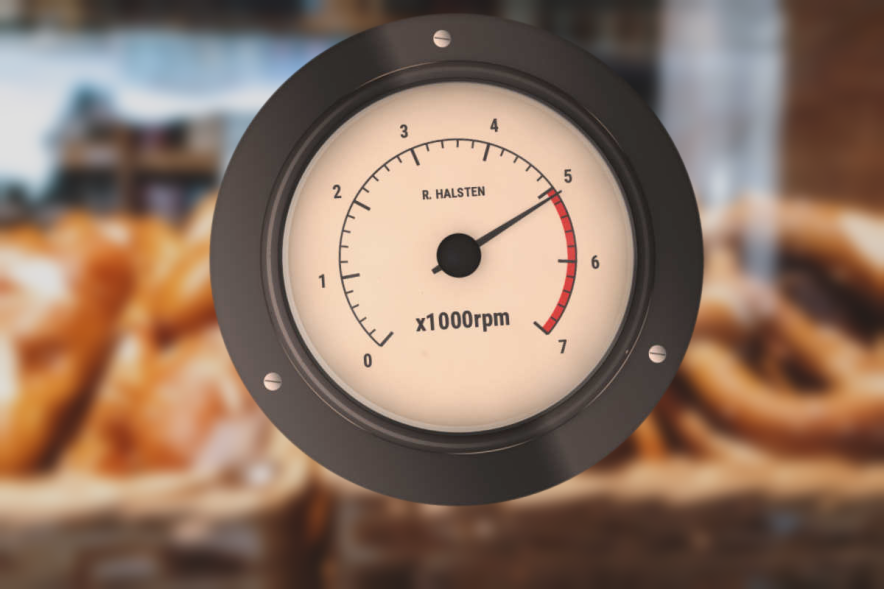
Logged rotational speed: **5100** rpm
